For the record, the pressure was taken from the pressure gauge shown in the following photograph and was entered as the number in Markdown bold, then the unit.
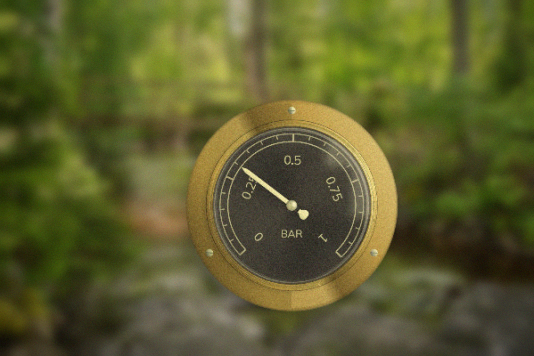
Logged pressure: **0.3** bar
